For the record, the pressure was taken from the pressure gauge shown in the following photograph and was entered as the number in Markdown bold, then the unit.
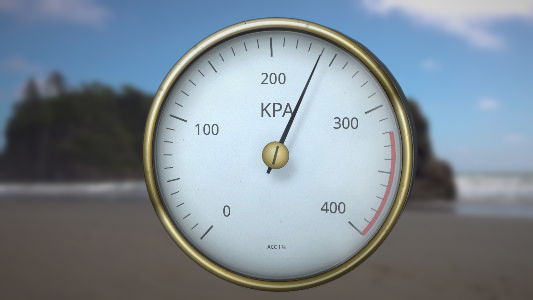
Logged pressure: **240** kPa
